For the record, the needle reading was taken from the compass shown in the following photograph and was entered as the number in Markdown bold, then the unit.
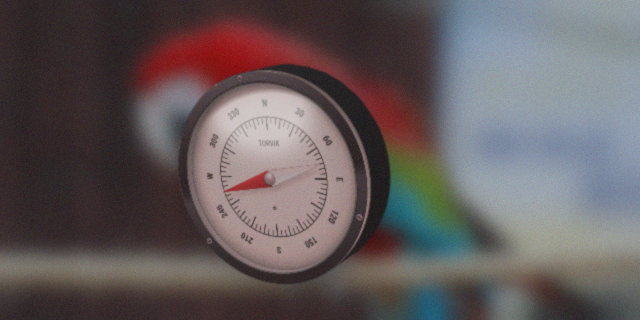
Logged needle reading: **255** °
